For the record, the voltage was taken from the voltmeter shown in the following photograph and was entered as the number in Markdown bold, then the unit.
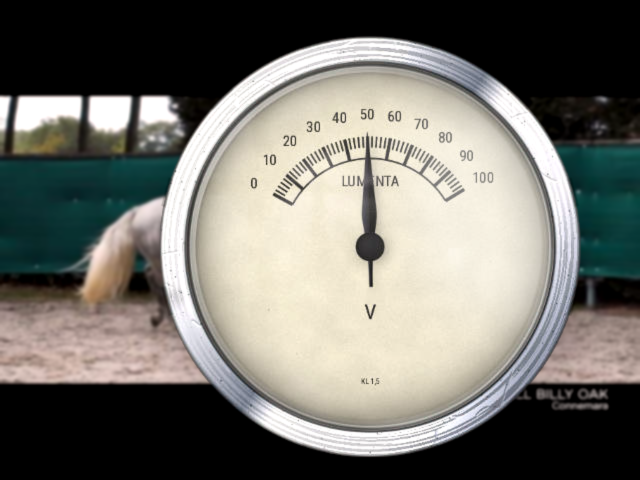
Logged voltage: **50** V
